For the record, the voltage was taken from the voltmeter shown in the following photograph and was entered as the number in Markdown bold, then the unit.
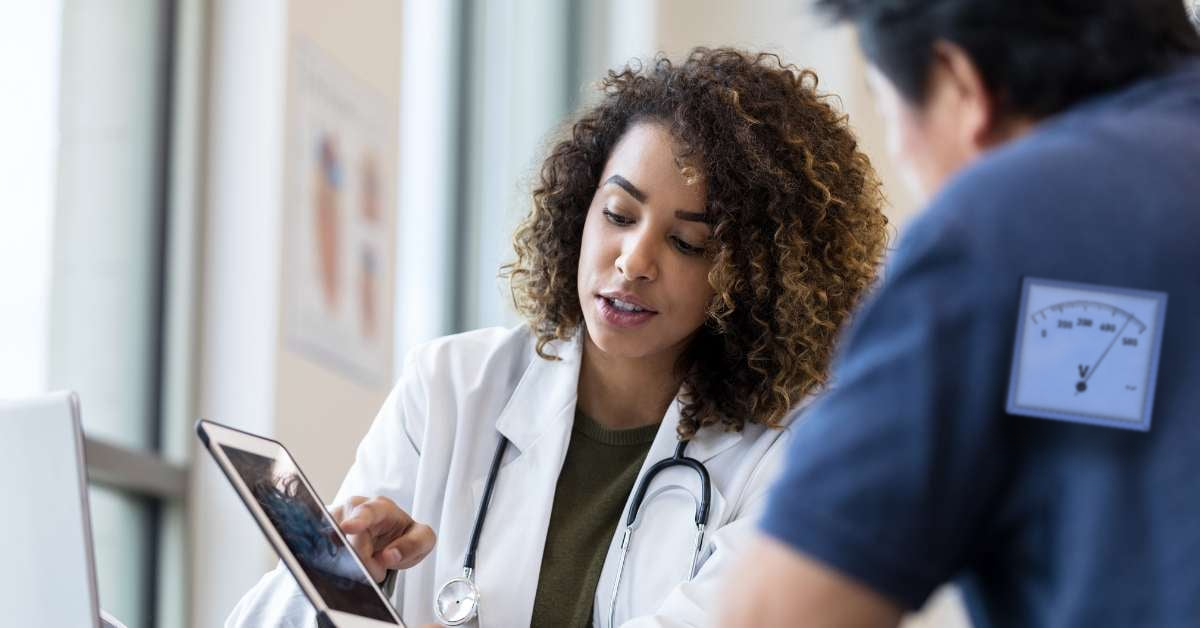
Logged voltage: **450** V
